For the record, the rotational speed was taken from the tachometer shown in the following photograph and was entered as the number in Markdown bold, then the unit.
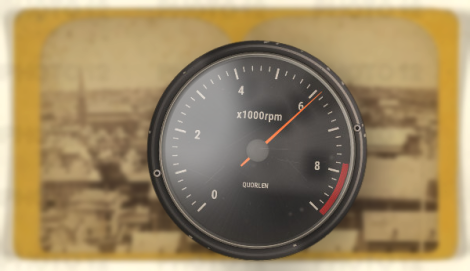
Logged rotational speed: **6100** rpm
